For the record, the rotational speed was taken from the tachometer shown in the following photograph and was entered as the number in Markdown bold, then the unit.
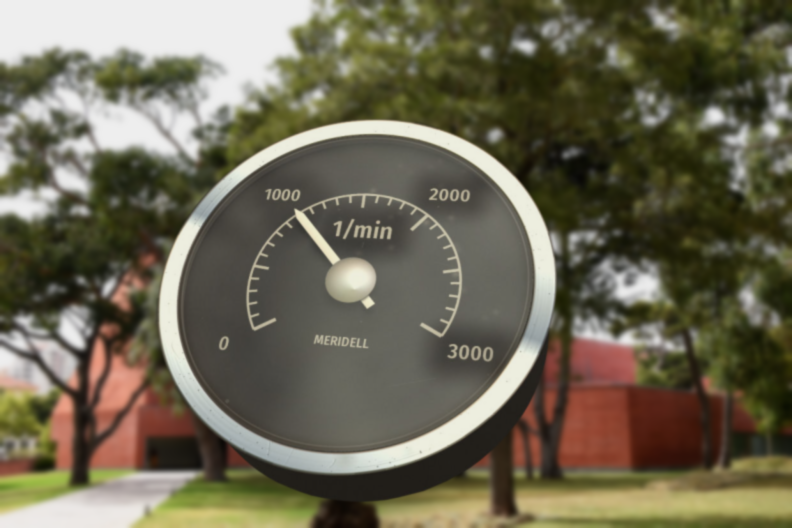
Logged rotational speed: **1000** rpm
